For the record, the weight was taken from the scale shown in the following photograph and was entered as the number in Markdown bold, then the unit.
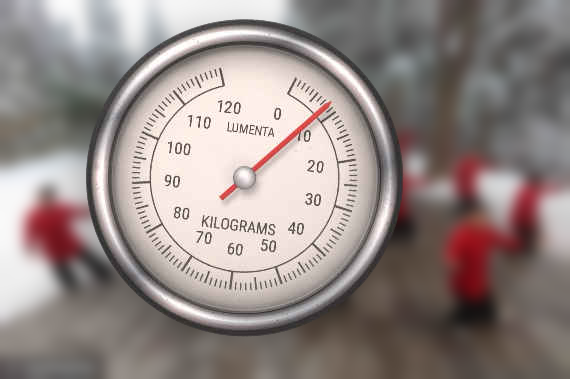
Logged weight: **8** kg
